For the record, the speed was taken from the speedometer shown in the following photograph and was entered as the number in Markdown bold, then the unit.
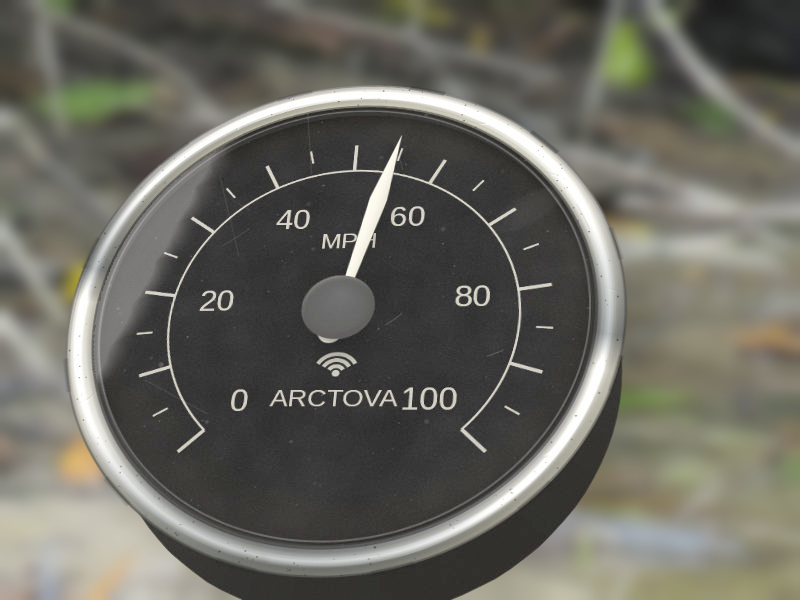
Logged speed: **55** mph
